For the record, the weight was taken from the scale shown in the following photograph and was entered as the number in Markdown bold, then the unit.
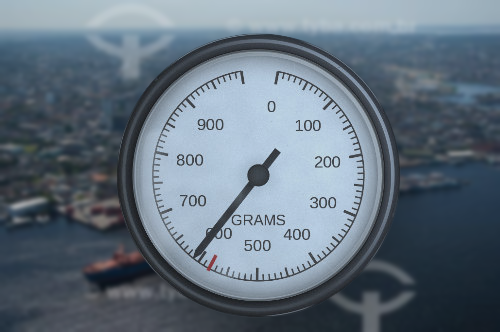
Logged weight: **610** g
